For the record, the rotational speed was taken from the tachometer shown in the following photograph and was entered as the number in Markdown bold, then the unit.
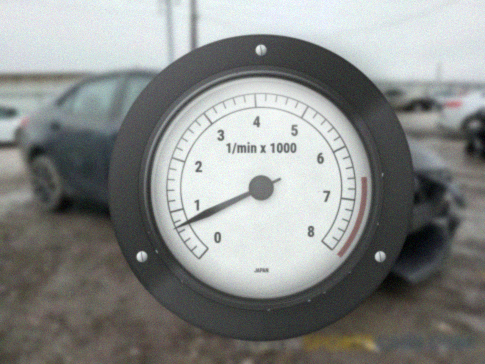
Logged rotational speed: **700** rpm
